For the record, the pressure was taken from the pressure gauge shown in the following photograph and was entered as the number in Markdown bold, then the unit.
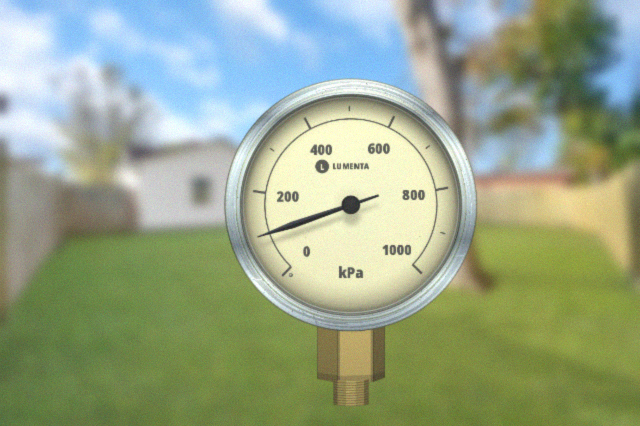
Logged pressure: **100** kPa
